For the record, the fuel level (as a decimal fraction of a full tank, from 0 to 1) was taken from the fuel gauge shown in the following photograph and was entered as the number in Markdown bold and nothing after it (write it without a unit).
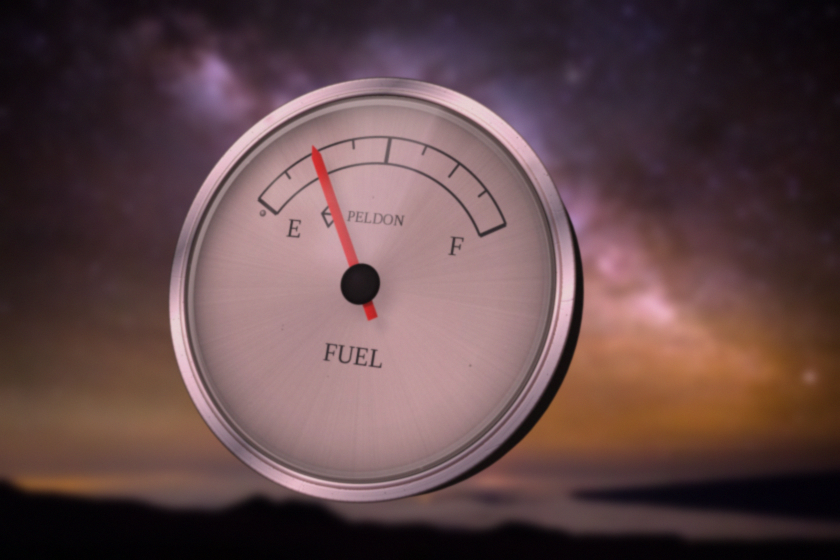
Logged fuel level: **0.25**
